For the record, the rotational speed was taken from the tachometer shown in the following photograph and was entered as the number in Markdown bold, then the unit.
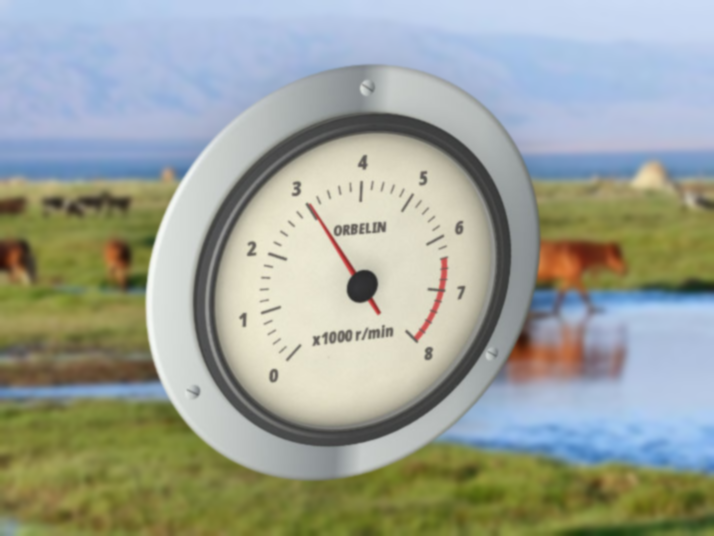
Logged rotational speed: **3000** rpm
